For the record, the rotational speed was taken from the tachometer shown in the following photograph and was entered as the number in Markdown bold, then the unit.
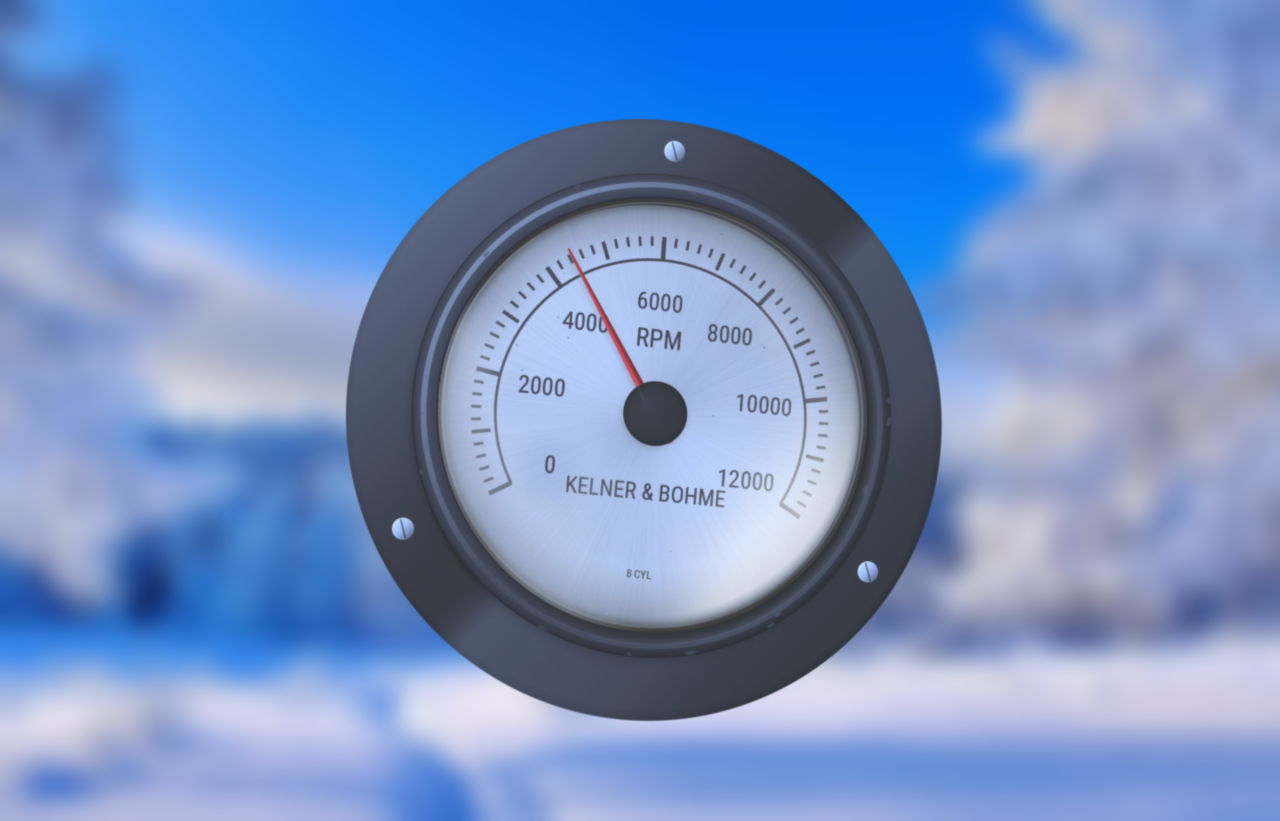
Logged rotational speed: **4400** rpm
